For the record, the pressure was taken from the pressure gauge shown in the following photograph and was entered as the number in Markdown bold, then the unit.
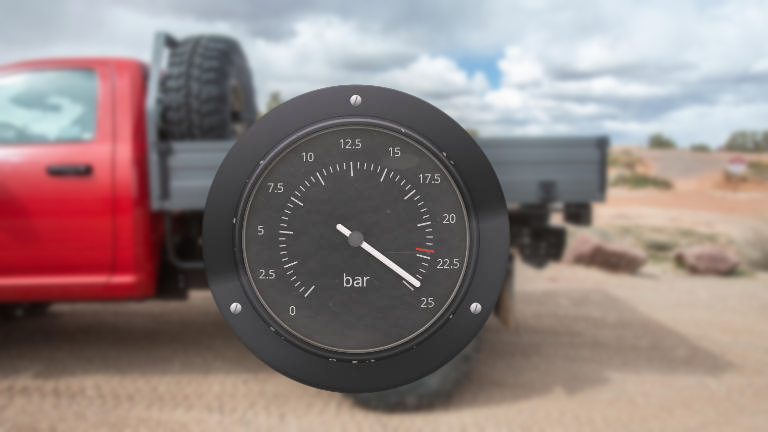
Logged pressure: **24.5** bar
